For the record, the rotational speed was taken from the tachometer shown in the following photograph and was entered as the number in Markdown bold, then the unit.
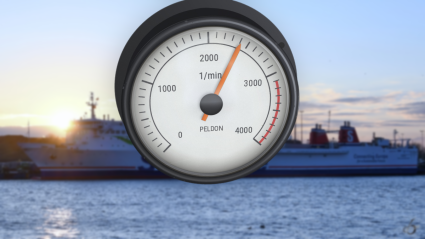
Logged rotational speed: **2400** rpm
